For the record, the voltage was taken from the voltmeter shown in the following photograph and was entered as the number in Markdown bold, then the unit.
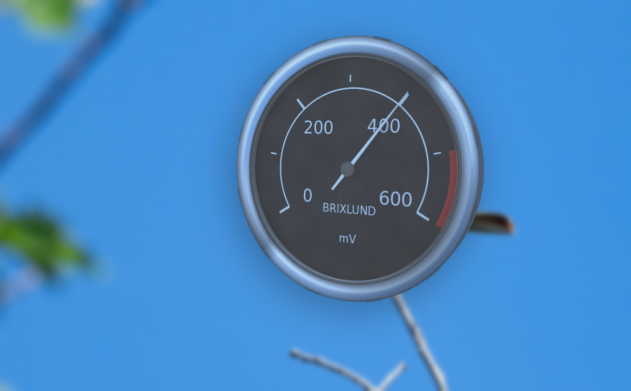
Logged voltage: **400** mV
